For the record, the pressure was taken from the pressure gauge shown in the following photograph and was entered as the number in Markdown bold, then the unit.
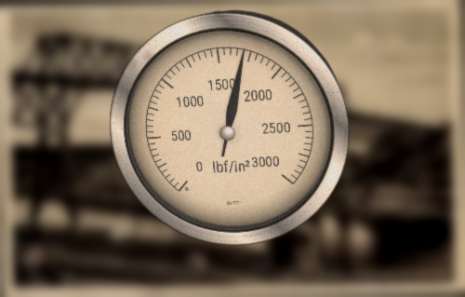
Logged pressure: **1700** psi
